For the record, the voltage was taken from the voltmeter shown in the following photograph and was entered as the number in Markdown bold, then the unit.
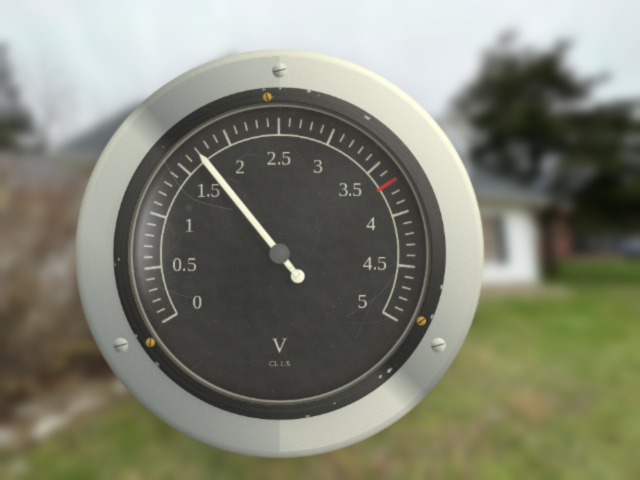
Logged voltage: **1.7** V
